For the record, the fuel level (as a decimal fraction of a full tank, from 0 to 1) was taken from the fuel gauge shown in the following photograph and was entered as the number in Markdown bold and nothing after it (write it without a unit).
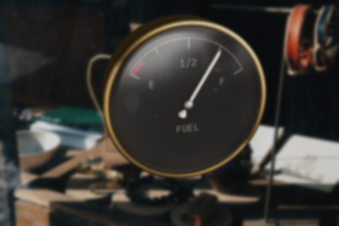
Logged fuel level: **0.75**
